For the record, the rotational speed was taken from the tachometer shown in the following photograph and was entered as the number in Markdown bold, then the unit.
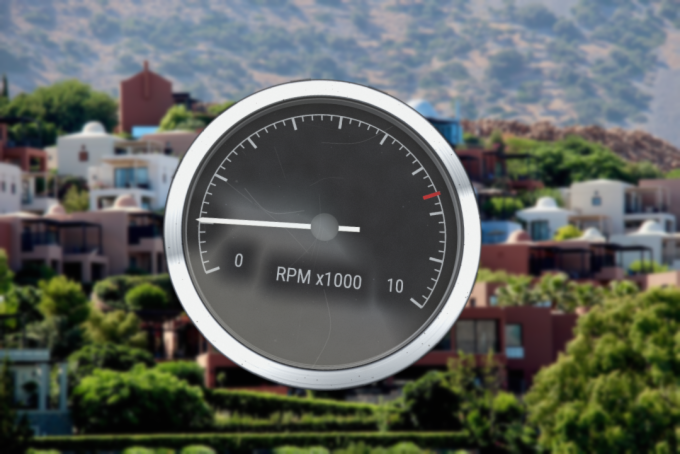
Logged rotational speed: **1000** rpm
